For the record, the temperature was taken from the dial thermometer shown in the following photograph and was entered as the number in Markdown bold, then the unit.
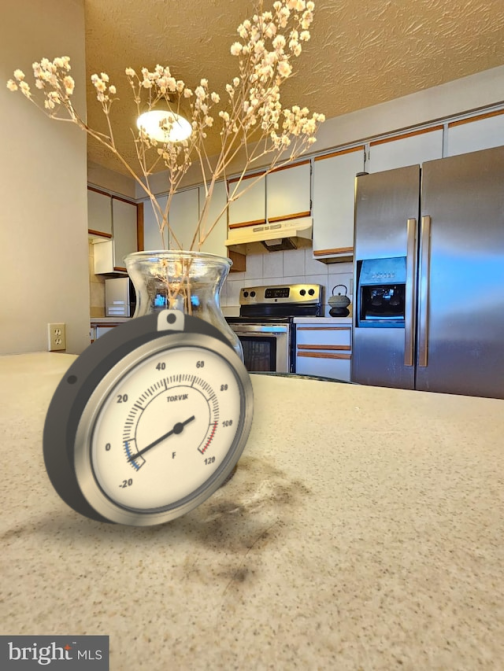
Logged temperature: **-10** °F
